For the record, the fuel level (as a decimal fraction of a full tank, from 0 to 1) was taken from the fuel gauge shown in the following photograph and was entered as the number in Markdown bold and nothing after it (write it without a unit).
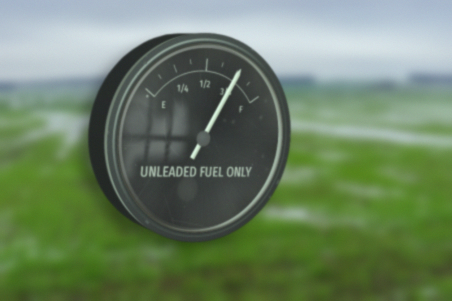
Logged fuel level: **0.75**
